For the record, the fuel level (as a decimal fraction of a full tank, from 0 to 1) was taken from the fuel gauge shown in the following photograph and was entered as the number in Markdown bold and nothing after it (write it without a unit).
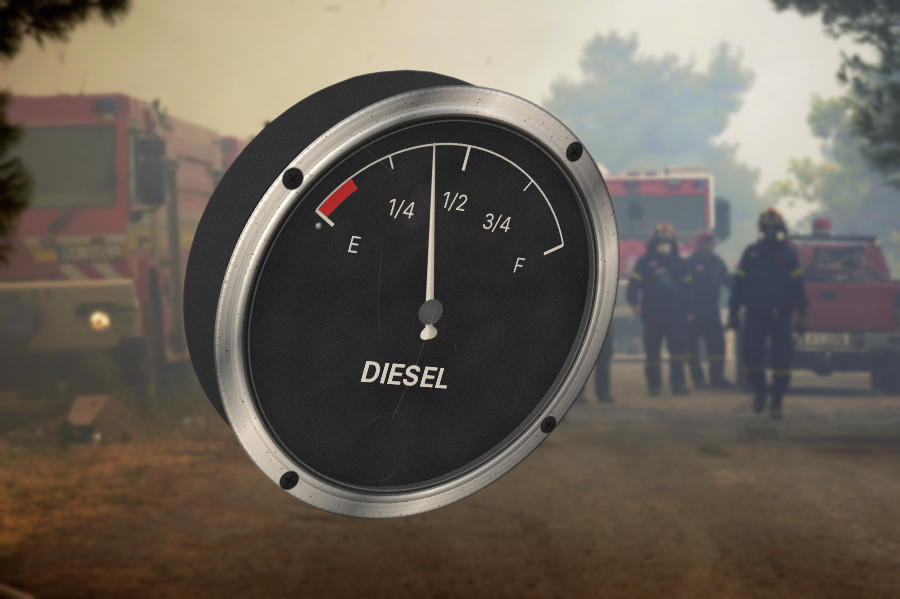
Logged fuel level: **0.375**
